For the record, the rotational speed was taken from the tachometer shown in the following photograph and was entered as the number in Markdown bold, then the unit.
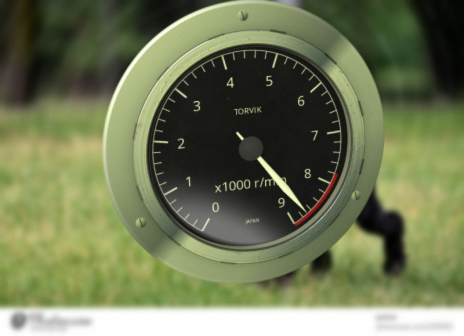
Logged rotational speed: **8700** rpm
